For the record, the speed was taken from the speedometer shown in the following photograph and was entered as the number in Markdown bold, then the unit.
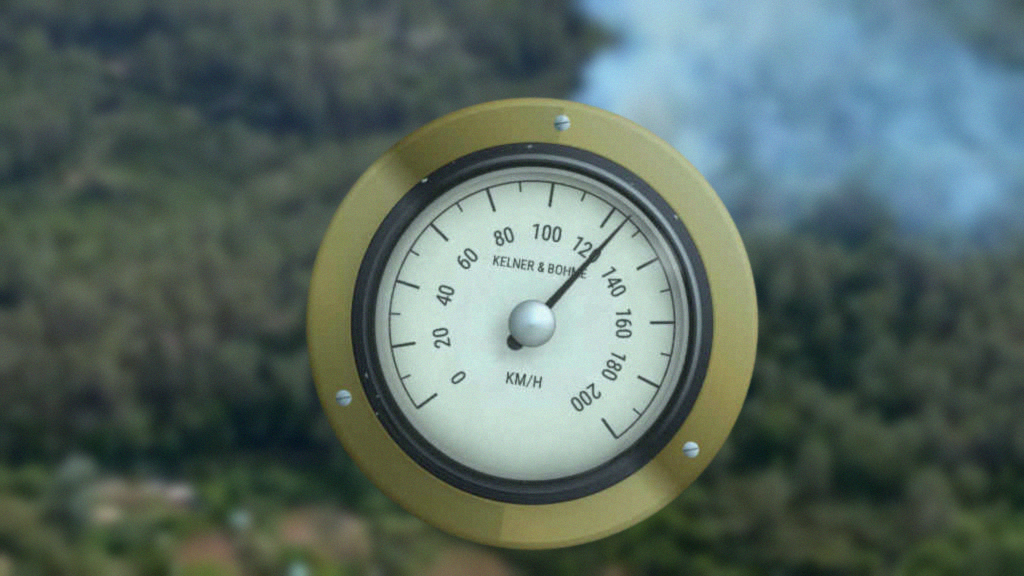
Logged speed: **125** km/h
